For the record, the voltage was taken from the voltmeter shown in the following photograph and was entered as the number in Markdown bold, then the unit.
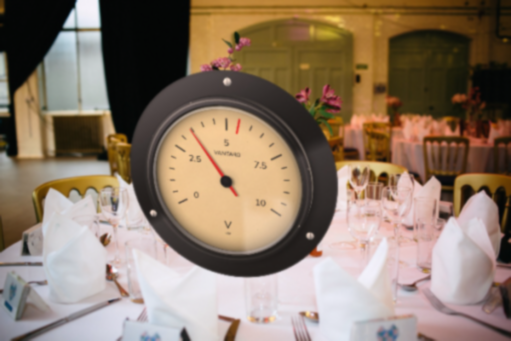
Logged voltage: **3.5** V
